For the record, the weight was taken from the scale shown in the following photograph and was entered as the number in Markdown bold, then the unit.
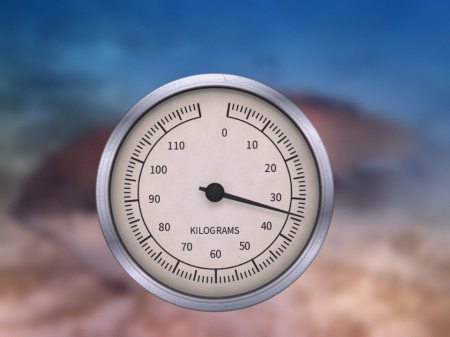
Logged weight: **34** kg
